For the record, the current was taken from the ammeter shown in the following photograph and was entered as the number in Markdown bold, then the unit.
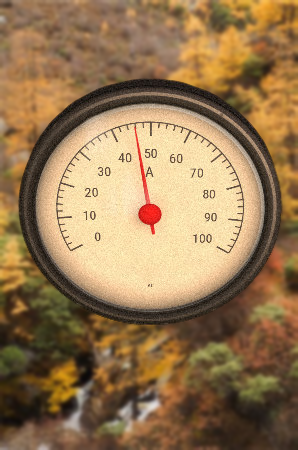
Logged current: **46** A
